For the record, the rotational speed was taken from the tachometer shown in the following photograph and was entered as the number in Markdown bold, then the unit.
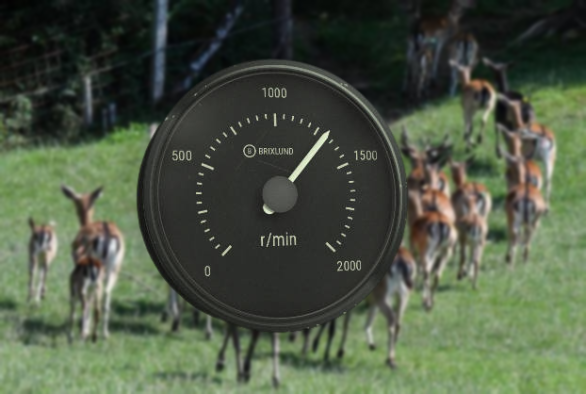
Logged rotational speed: **1300** rpm
